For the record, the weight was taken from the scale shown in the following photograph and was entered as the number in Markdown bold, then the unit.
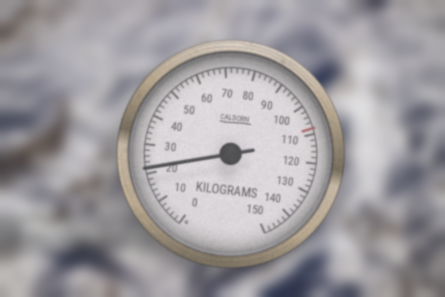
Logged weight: **22** kg
